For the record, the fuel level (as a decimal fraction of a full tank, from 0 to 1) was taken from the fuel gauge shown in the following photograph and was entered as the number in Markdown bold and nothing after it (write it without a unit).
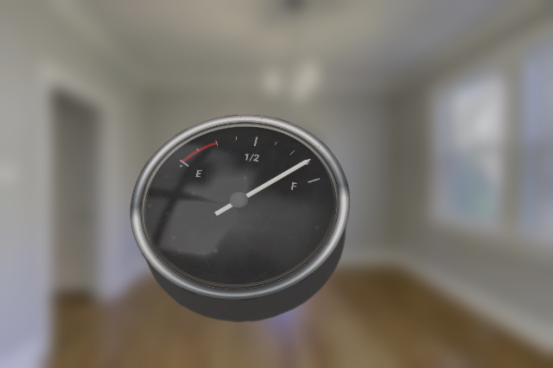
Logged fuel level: **0.875**
